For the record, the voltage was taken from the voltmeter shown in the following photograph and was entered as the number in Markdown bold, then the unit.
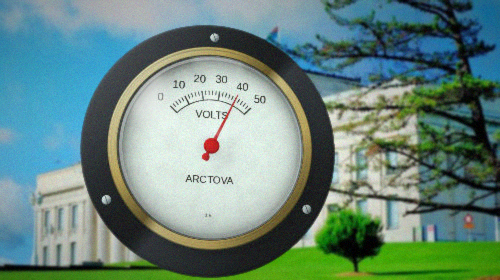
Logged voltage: **40** V
